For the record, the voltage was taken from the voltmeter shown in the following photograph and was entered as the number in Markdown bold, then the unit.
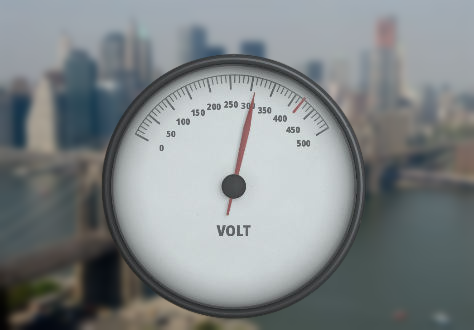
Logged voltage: **310** V
